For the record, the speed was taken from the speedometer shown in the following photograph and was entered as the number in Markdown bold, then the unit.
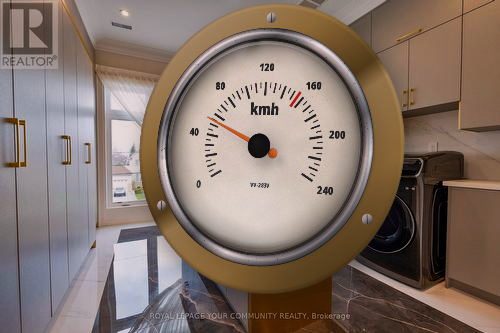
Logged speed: **55** km/h
